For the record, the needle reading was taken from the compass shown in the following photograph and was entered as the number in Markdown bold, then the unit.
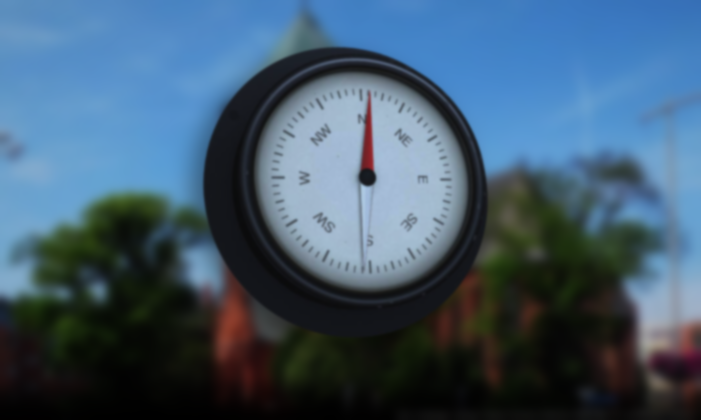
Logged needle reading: **5** °
